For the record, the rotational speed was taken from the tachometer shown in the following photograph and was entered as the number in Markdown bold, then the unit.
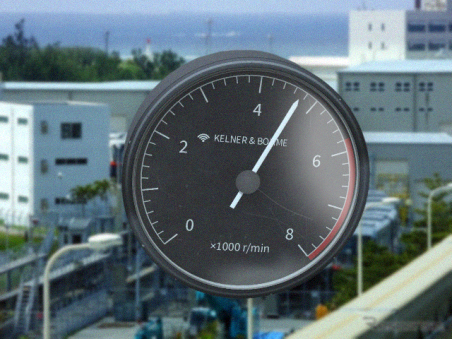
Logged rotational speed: **4700** rpm
